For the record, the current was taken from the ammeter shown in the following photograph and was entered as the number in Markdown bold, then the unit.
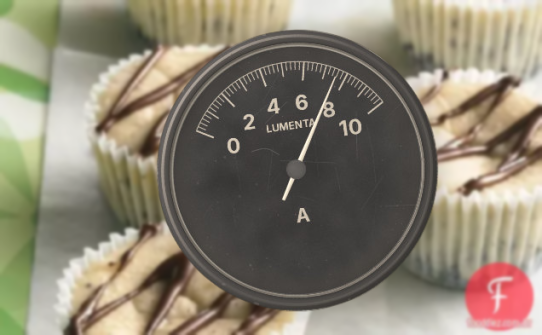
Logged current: **7.6** A
